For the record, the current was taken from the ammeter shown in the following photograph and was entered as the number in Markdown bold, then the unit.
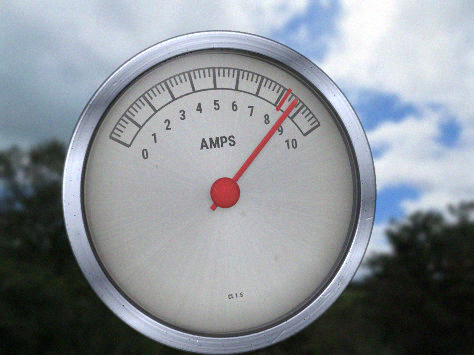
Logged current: **8.6** A
